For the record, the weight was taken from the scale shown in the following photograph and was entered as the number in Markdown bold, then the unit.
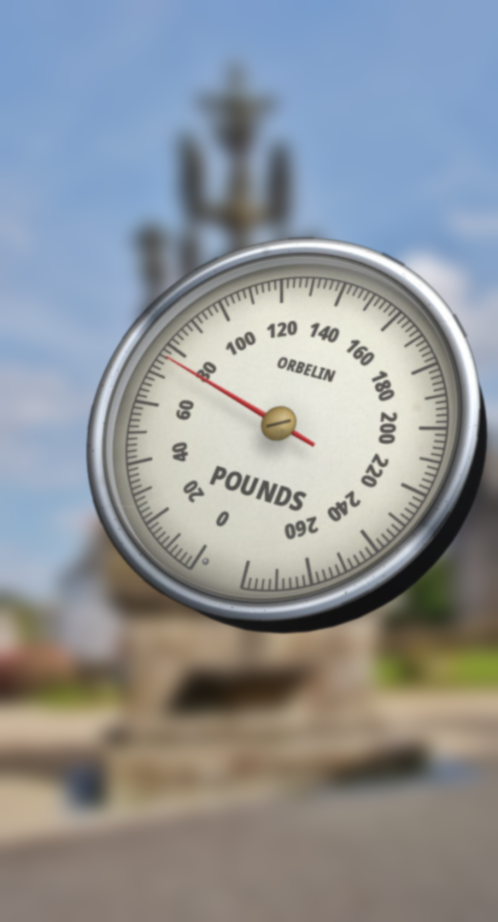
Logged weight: **76** lb
